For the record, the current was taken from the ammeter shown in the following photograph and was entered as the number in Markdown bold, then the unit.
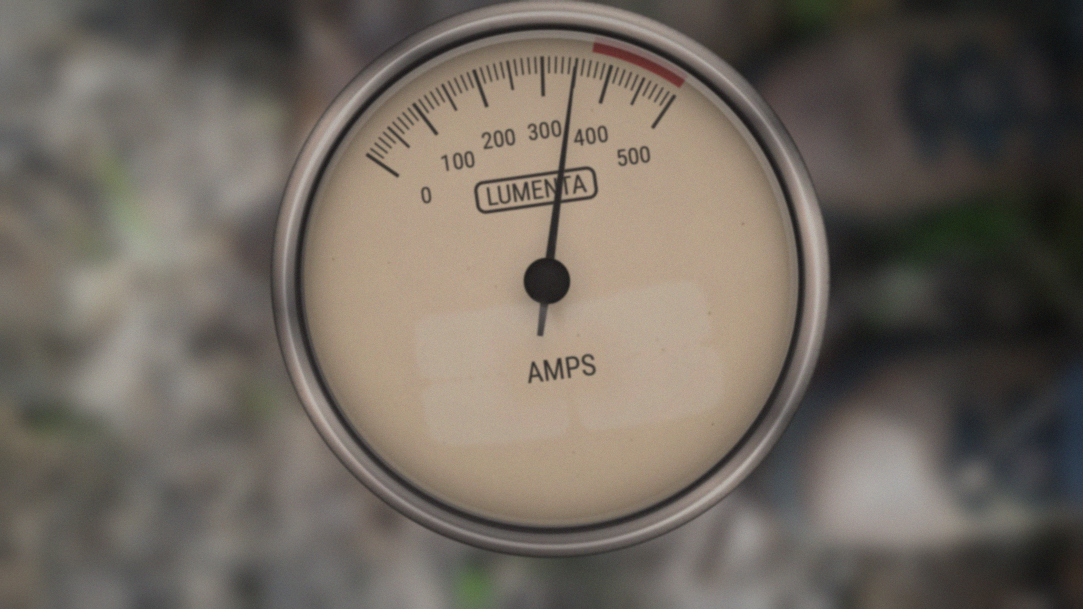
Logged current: **350** A
